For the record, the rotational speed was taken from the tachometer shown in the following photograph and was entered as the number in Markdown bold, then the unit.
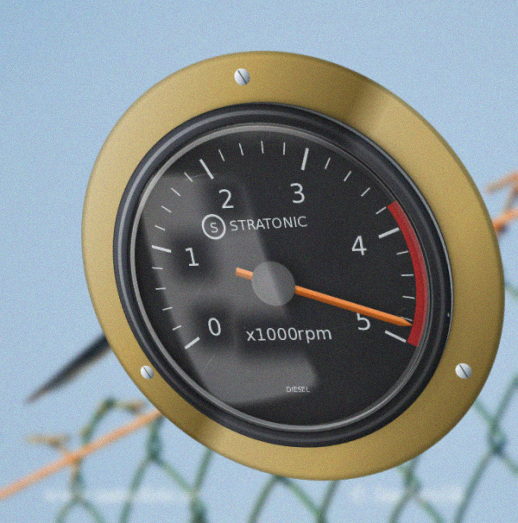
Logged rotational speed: **4800** rpm
